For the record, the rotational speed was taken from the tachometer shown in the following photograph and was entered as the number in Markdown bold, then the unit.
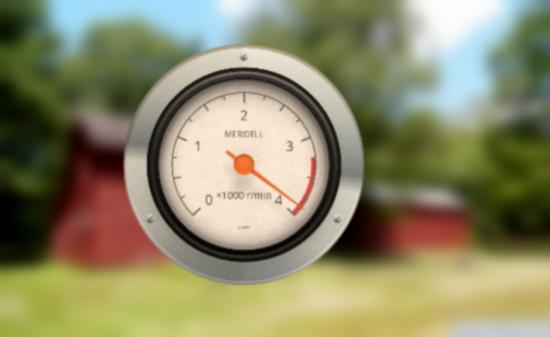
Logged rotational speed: **3875** rpm
